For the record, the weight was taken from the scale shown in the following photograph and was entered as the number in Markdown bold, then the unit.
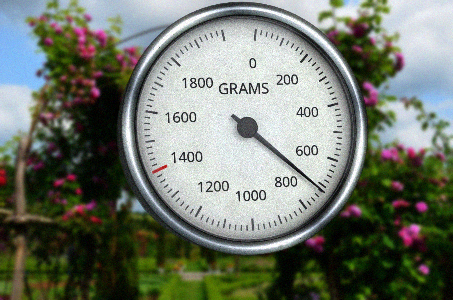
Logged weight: **720** g
